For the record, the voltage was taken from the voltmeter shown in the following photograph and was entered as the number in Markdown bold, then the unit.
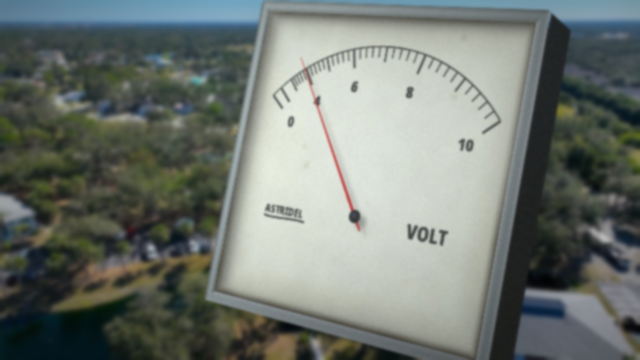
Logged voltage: **4** V
